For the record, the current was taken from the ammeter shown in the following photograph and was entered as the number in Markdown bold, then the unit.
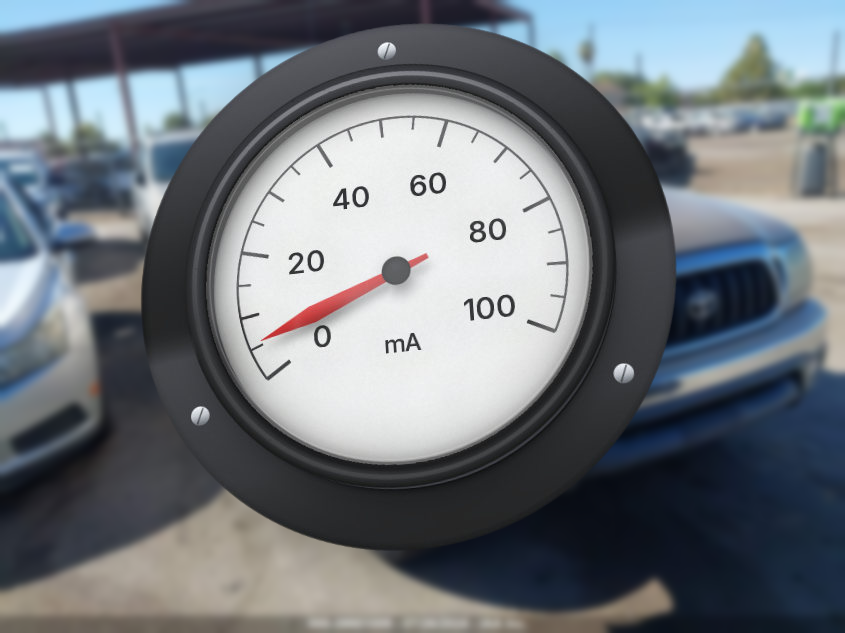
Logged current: **5** mA
